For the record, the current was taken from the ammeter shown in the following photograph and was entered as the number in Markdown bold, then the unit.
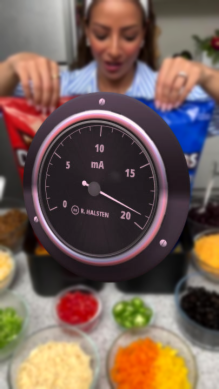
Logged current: **19** mA
